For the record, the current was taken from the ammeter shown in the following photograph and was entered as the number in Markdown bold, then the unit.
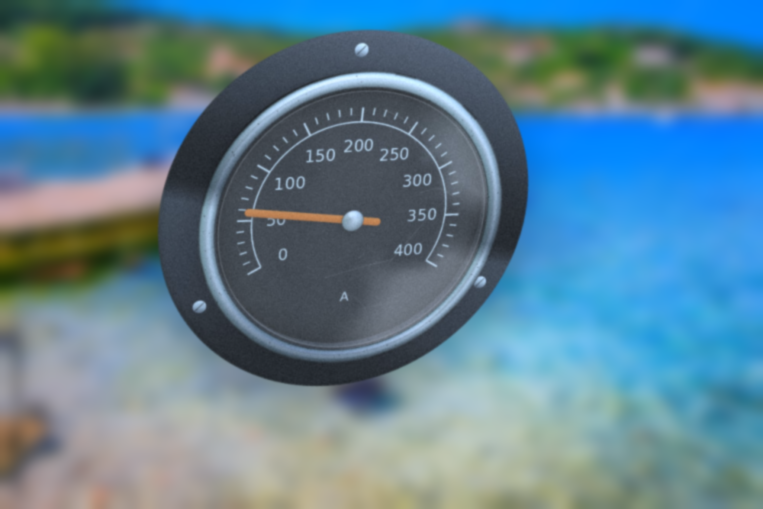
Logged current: **60** A
